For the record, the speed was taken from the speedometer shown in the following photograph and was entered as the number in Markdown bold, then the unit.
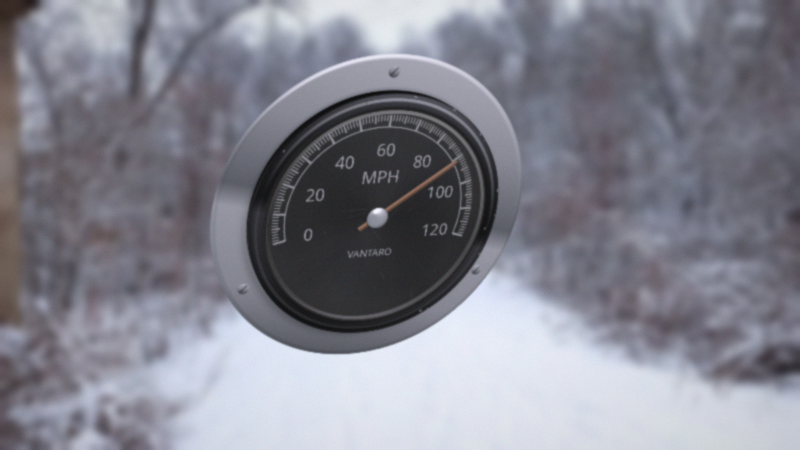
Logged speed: **90** mph
